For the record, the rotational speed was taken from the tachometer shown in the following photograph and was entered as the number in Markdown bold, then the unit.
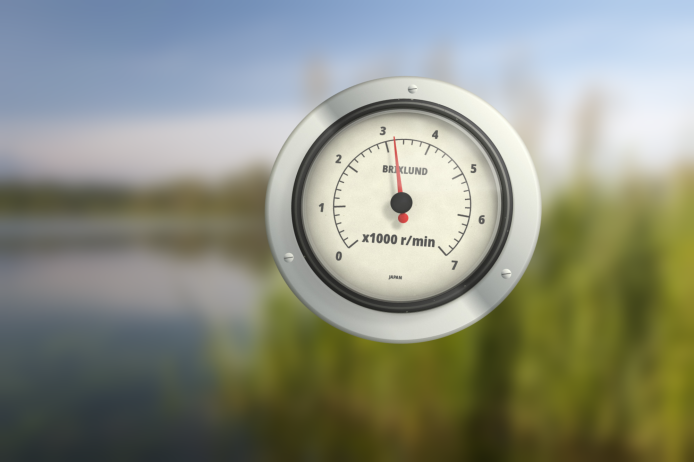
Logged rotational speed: **3200** rpm
